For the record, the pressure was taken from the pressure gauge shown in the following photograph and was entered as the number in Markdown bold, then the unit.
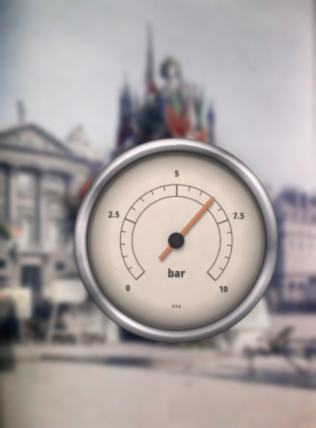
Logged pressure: **6.5** bar
